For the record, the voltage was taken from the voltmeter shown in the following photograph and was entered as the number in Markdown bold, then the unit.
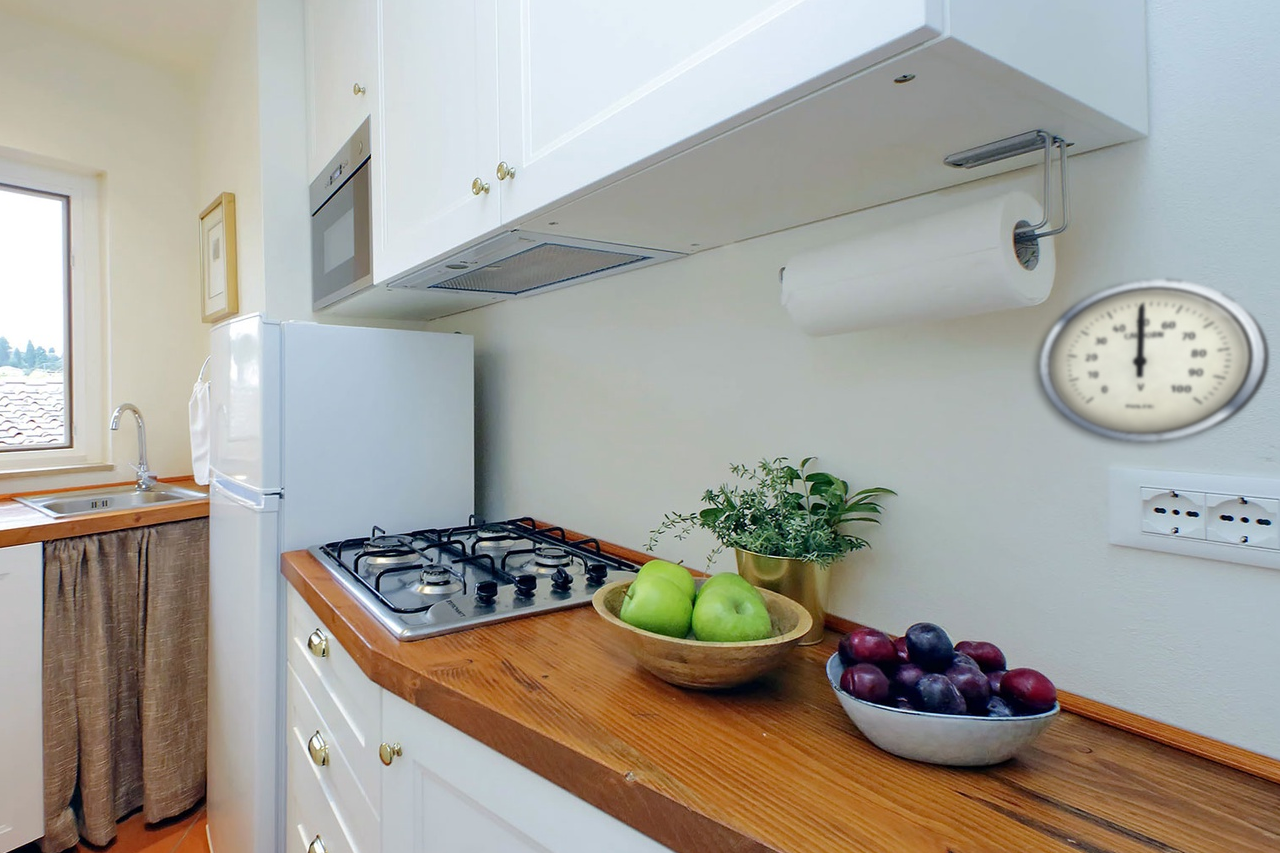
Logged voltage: **50** V
